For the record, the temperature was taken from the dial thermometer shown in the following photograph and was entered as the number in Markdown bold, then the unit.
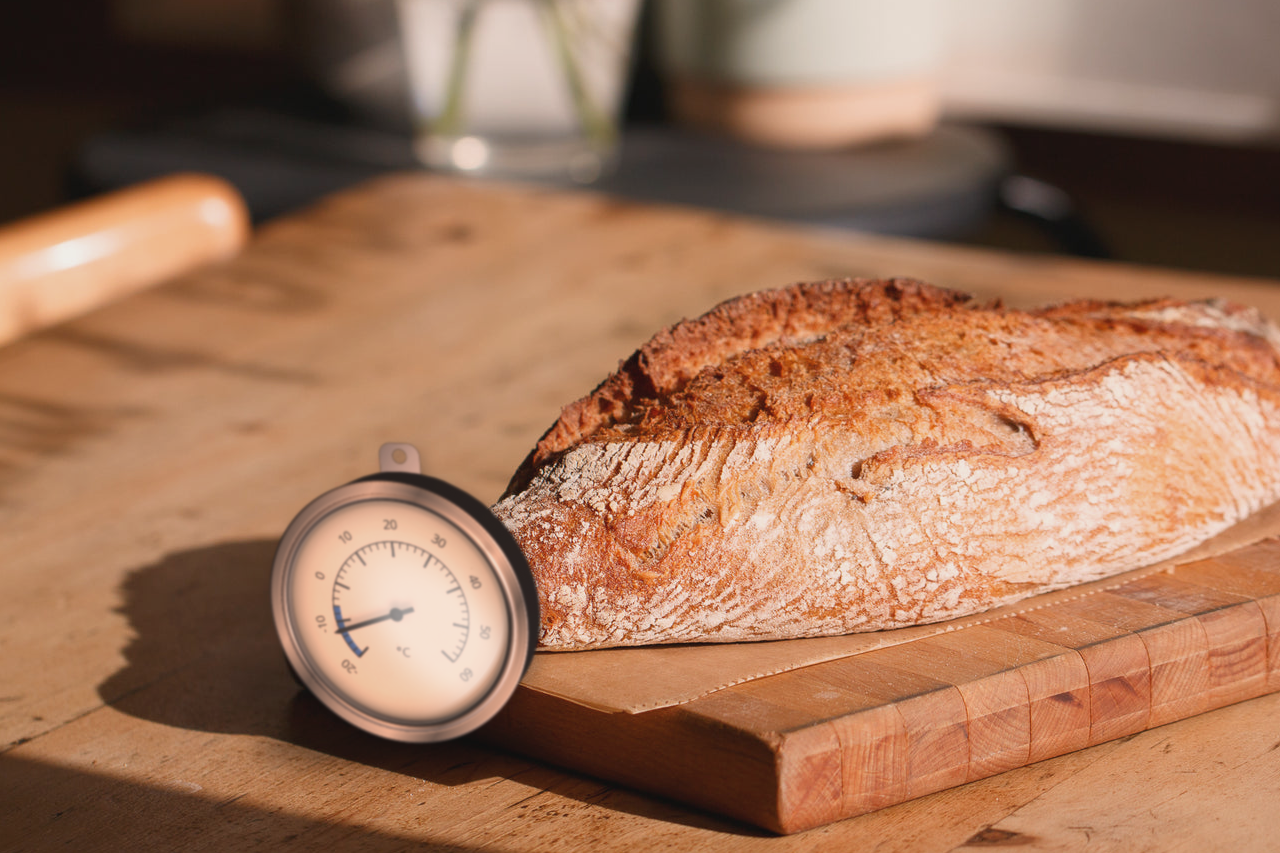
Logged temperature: **-12** °C
